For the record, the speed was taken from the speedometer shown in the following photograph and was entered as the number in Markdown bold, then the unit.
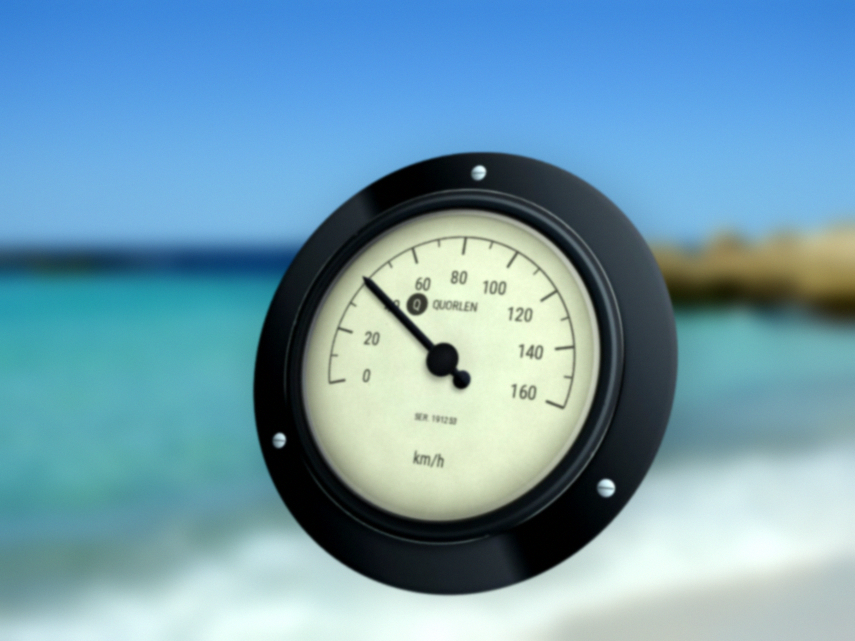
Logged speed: **40** km/h
